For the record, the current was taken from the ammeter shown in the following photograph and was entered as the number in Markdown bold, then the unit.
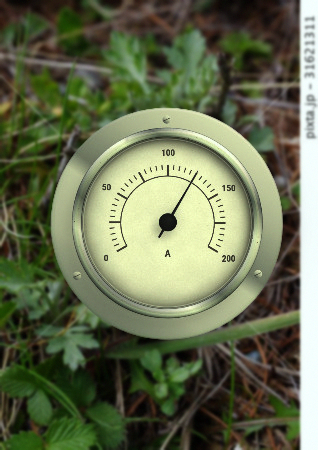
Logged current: **125** A
